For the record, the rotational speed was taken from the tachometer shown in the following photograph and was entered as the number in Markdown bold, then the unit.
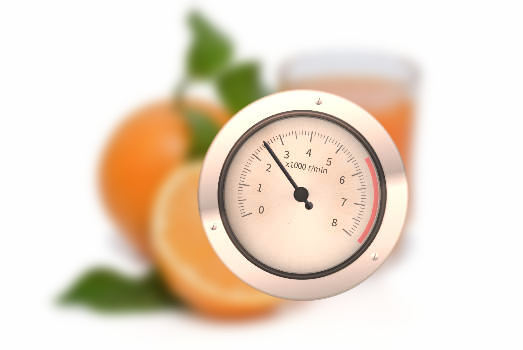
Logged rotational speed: **2500** rpm
